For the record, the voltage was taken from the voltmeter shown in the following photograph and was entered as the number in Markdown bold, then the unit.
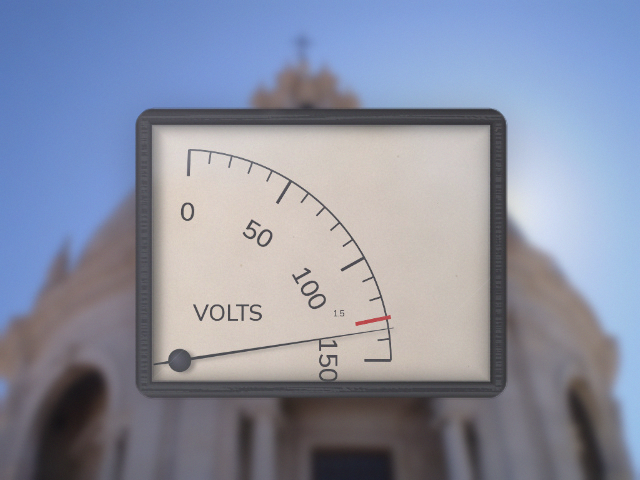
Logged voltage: **135** V
